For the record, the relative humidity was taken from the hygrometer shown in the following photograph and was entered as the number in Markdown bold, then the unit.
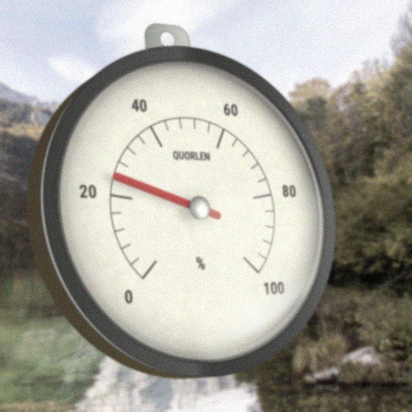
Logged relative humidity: **24** %
